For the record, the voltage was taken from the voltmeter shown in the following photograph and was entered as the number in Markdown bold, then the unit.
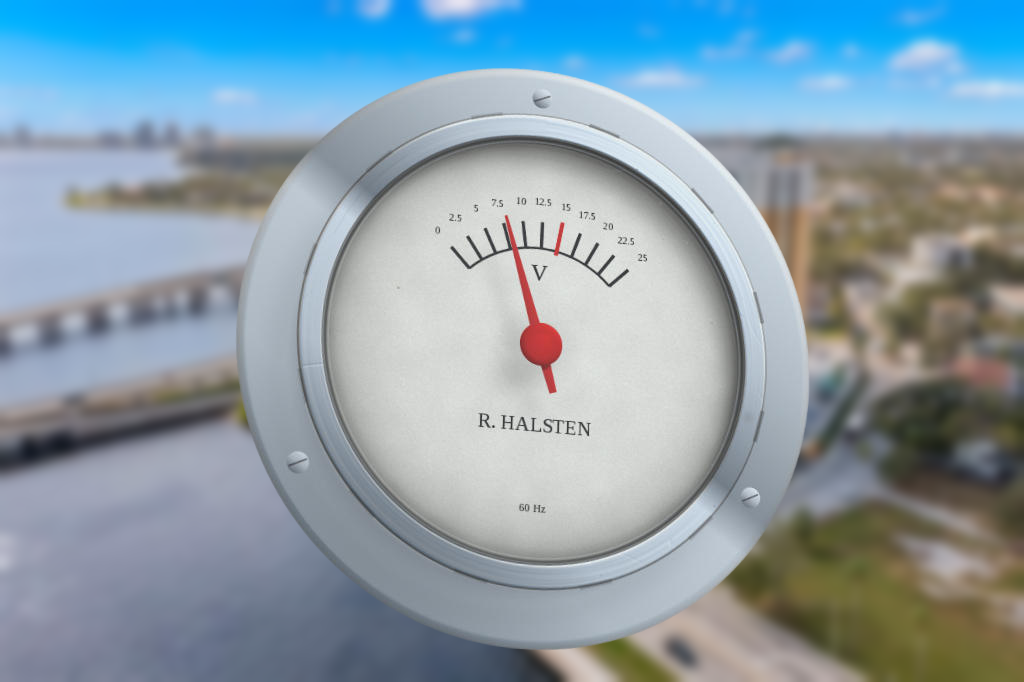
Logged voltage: **7.5** V
